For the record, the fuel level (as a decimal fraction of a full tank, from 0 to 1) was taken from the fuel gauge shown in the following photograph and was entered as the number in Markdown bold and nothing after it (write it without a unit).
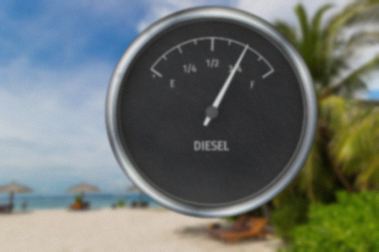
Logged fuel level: **0.75**
